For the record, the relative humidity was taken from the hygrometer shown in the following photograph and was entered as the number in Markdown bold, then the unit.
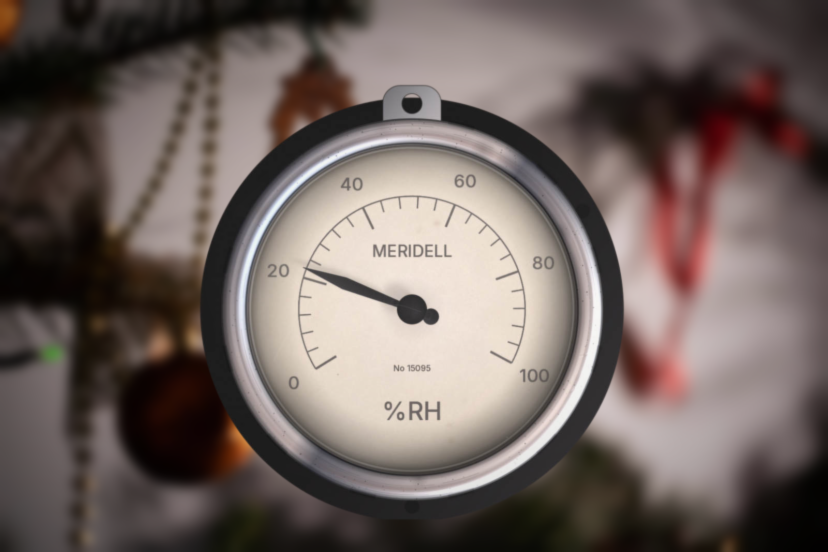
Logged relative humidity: **22** %
